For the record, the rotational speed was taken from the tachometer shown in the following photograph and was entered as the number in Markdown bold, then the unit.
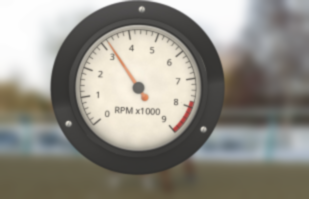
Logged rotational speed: **3200** rpm
